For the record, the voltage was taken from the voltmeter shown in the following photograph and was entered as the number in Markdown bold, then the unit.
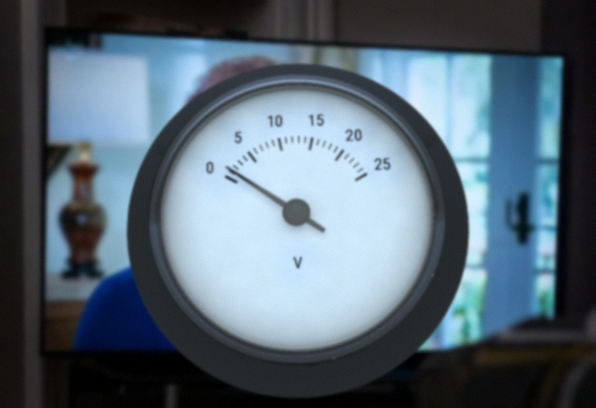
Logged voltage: **1** V
